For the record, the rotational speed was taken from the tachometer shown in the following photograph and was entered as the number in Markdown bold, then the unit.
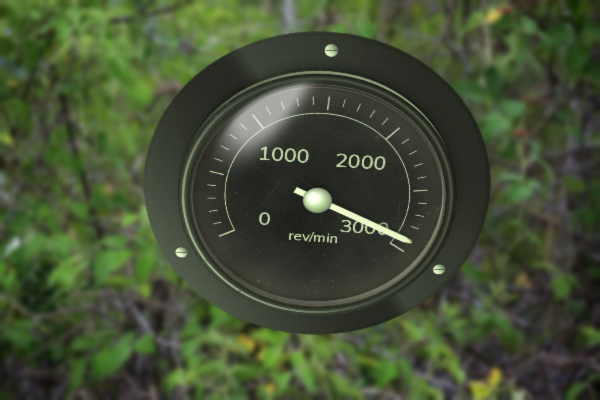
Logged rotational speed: **2900** rpm
